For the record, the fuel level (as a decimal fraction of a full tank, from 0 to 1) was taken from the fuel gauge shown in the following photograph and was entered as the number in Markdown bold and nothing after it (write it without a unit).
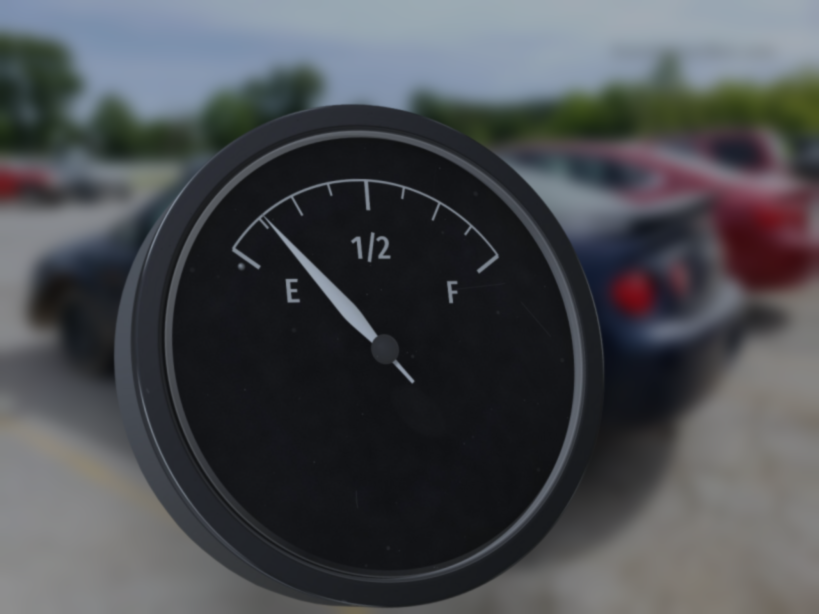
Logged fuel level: **0.125**
